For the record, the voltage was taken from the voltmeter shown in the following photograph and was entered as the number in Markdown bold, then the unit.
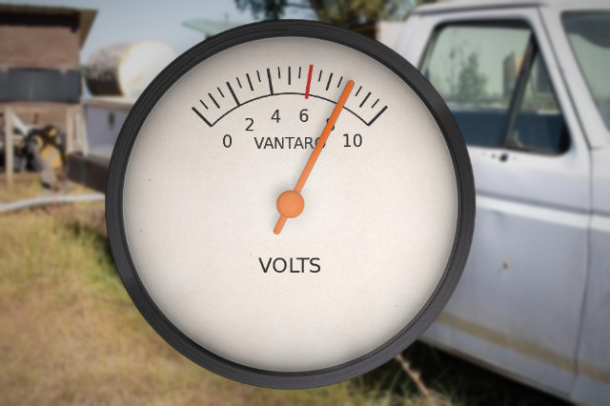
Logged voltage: **8** V
